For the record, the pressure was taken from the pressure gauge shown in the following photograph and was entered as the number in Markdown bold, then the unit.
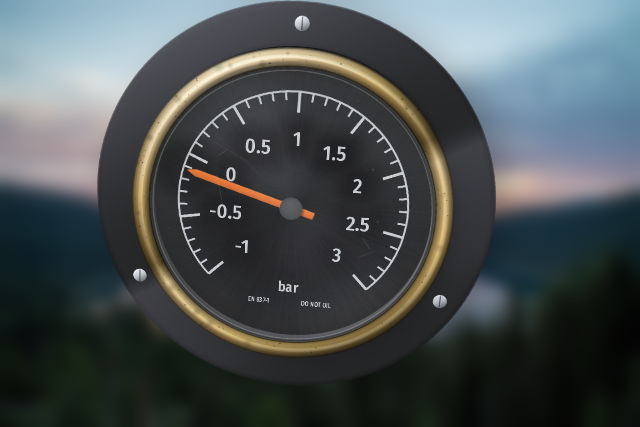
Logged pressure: **-0.1** bar
